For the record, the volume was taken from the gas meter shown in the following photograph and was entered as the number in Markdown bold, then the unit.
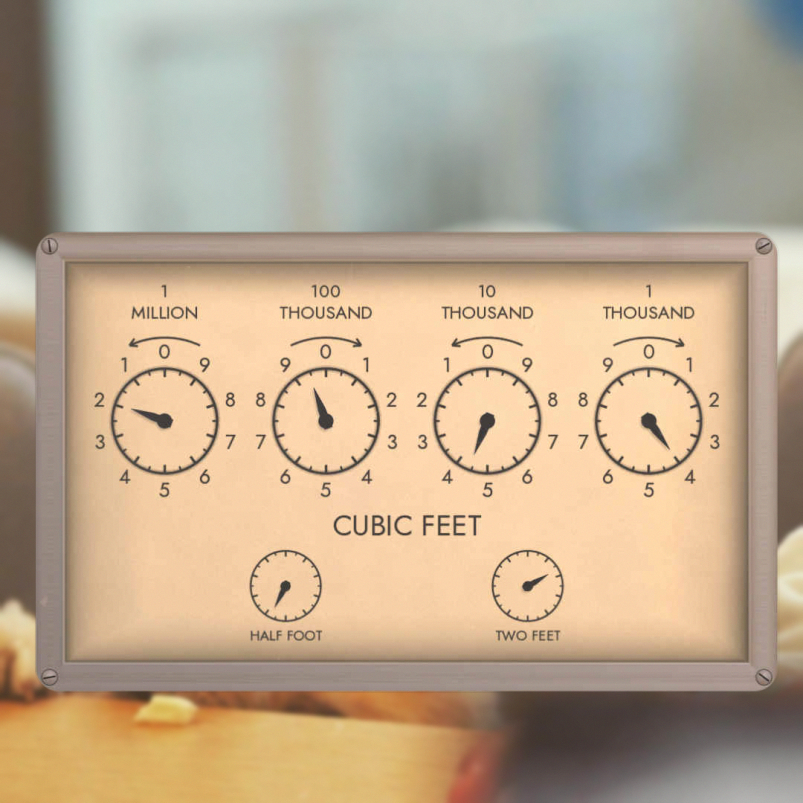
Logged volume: **194400** ft³
